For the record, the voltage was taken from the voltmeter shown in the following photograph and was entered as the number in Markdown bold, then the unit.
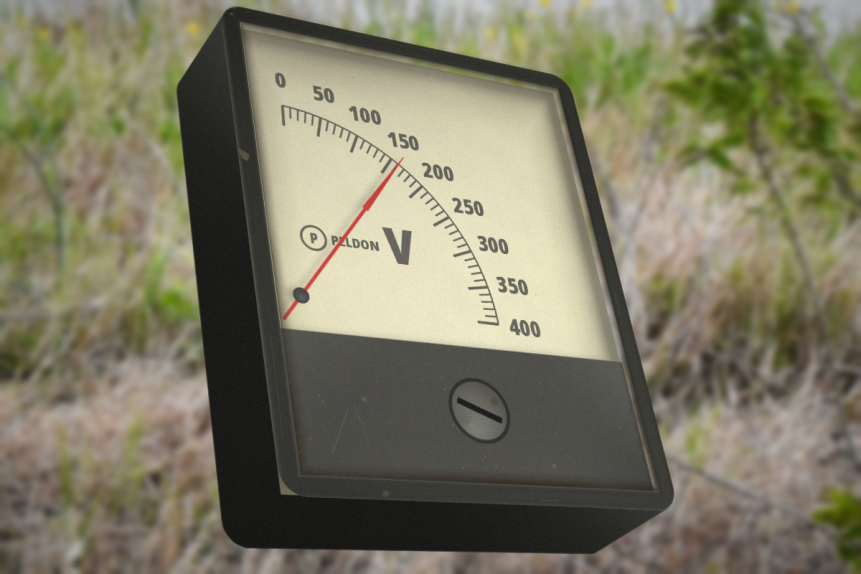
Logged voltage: **160** V
